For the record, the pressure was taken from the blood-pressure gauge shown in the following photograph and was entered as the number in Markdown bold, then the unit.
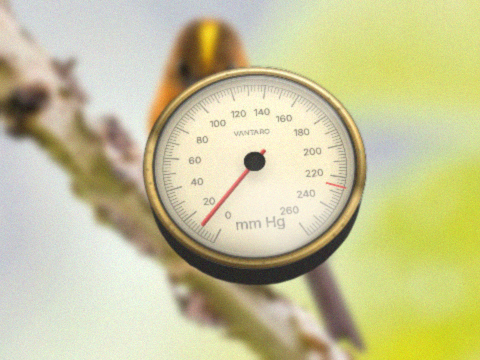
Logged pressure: **10** mmHg
